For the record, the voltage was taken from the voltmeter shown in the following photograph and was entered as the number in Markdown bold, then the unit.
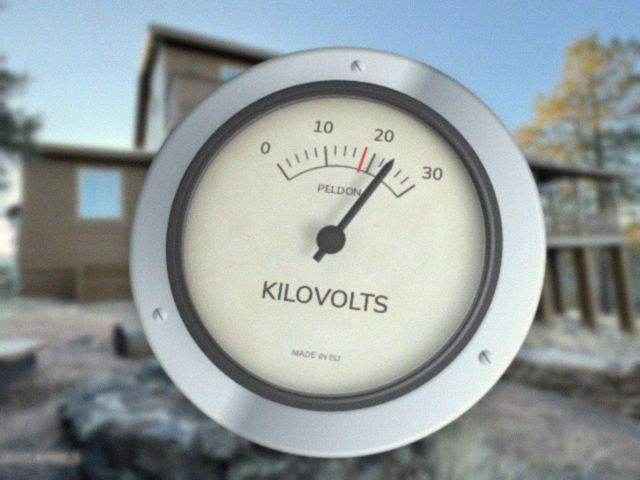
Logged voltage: **24** kV
